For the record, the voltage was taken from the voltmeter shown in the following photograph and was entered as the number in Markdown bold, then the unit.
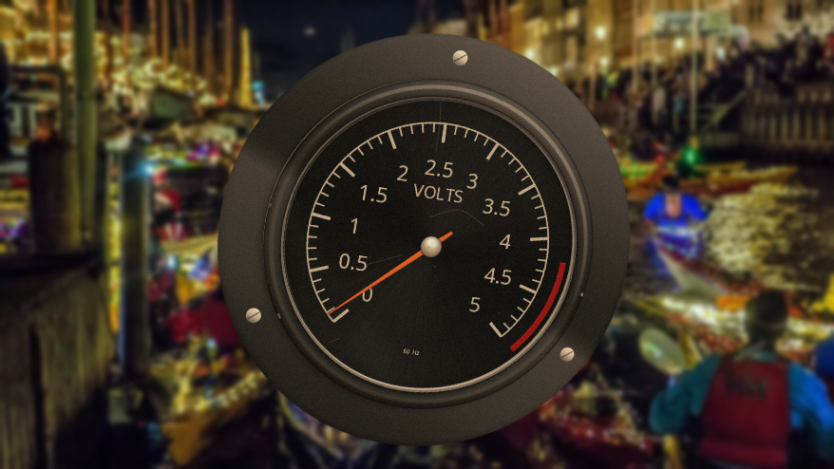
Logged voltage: **0.1** V
